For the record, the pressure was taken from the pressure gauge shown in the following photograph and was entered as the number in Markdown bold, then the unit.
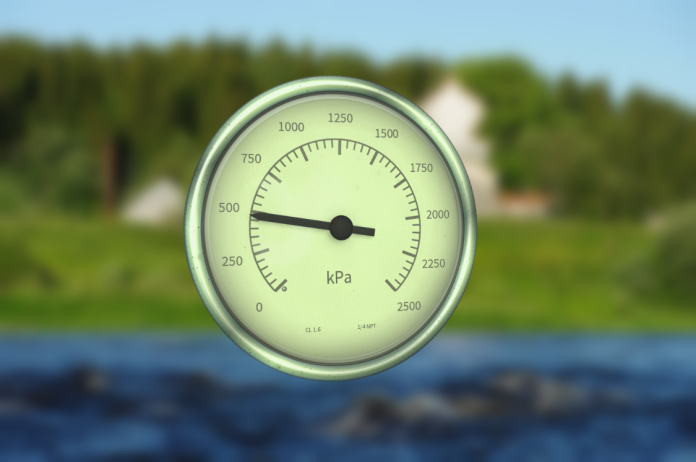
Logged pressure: **475** kPa
